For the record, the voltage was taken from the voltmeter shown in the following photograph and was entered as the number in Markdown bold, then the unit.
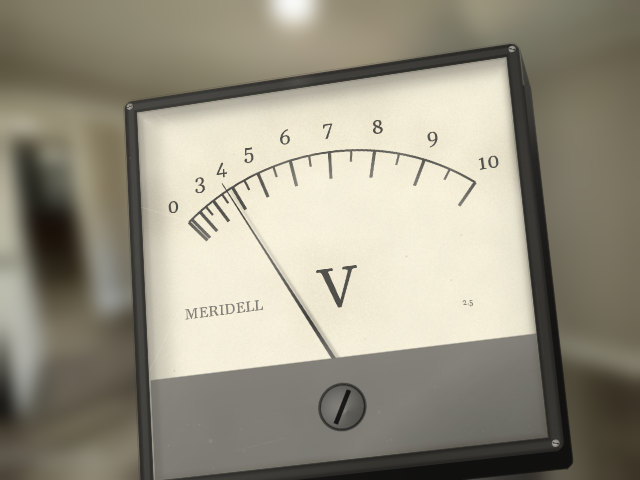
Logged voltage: **3.75** V
